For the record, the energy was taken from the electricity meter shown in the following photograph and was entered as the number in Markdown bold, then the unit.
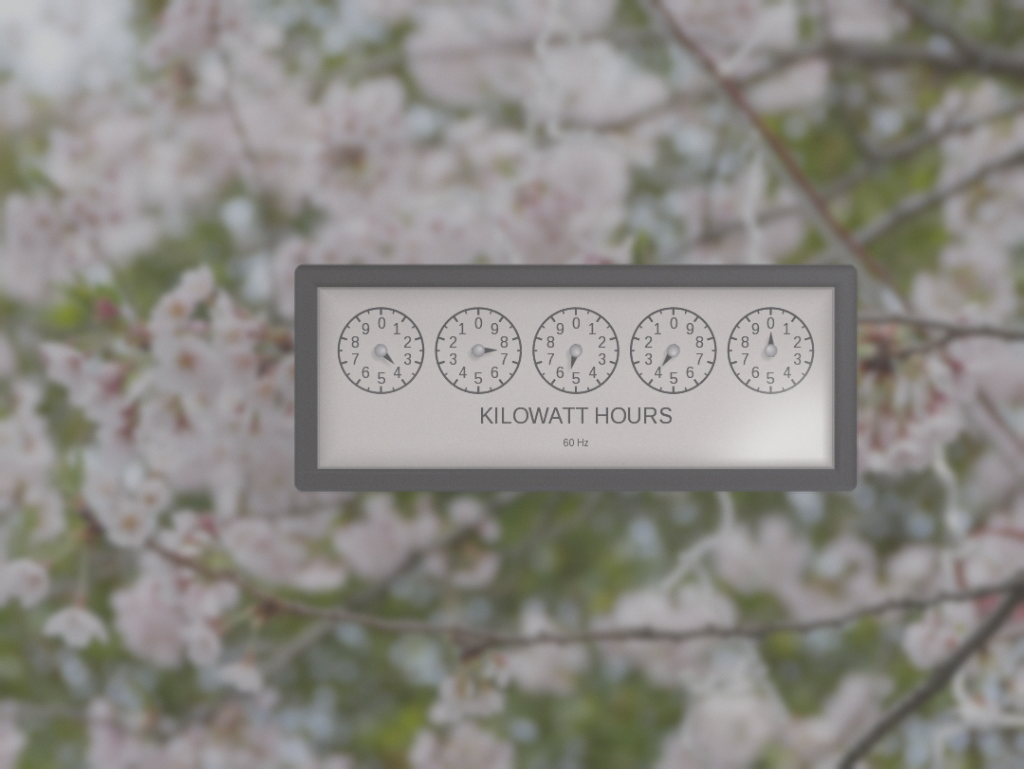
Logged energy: **37540** kWh
